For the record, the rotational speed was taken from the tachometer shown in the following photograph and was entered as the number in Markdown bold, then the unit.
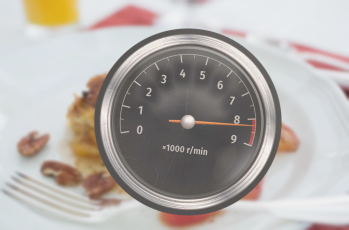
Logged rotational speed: **8250** rpm
